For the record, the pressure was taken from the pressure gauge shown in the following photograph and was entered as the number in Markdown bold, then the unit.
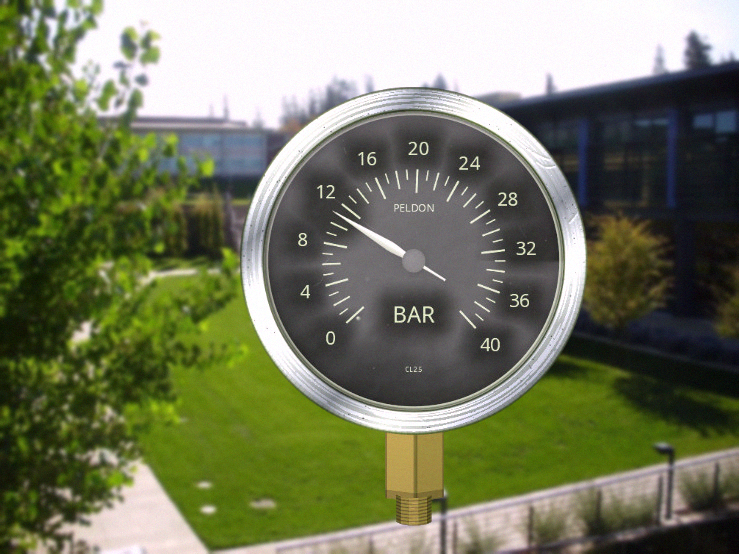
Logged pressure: **11** bar
